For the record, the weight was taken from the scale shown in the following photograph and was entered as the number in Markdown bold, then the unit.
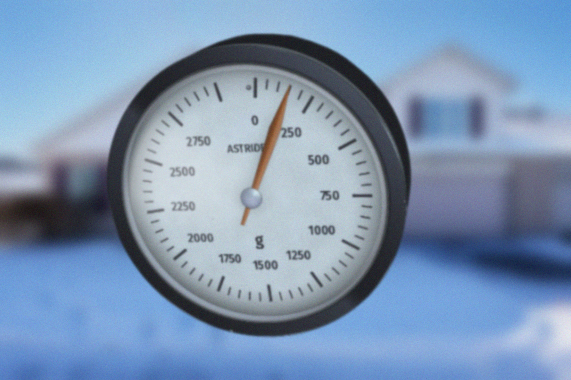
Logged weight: **150** g
